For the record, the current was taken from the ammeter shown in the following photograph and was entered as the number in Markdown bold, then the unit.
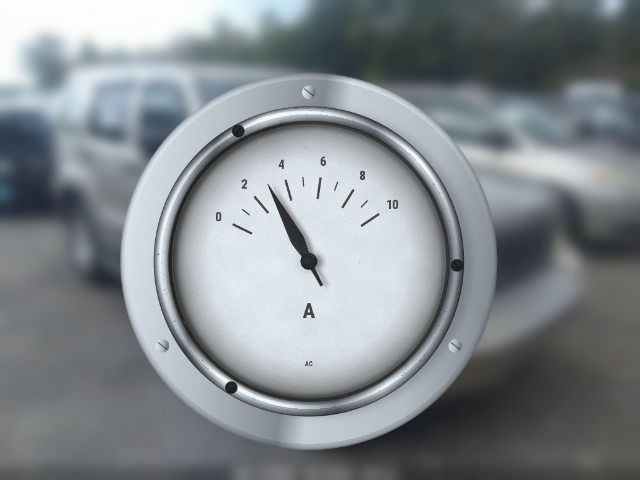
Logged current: **3** A
